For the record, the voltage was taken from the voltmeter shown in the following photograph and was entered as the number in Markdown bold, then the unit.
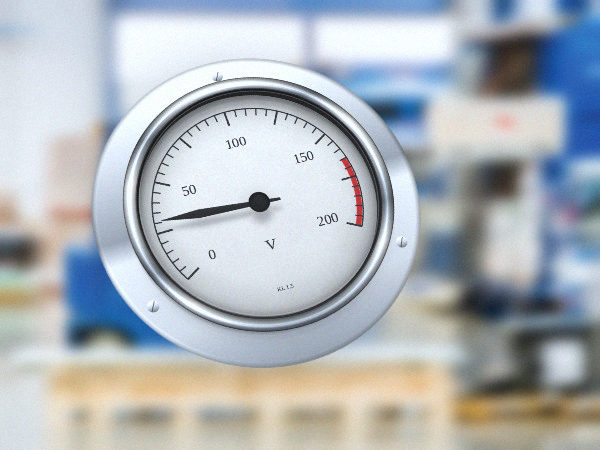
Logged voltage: **30** V
